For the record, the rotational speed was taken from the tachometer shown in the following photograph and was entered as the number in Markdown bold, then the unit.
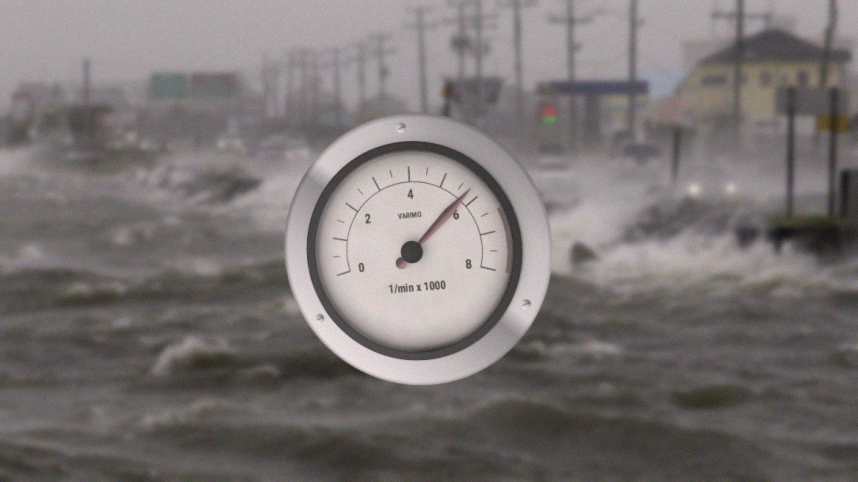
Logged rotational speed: **5750** rpm
